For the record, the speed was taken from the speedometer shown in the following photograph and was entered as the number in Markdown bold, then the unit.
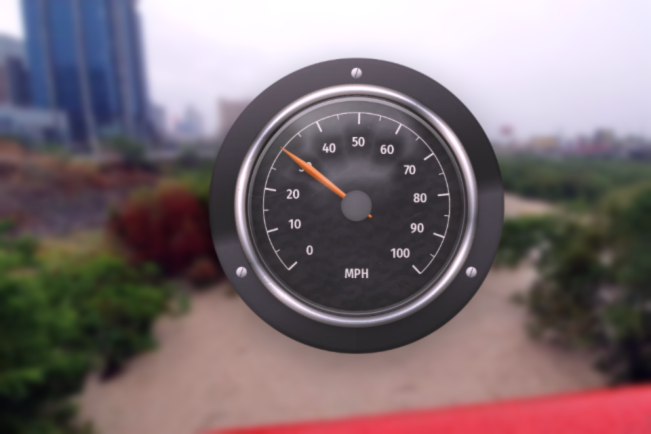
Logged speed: **30** mph
